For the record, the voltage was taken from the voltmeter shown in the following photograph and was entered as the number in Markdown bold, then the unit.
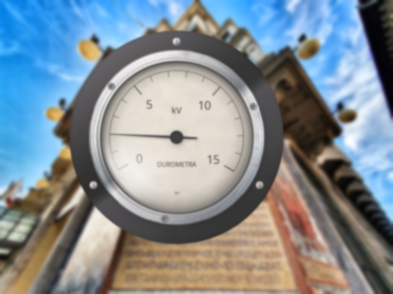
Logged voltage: **2** kV
